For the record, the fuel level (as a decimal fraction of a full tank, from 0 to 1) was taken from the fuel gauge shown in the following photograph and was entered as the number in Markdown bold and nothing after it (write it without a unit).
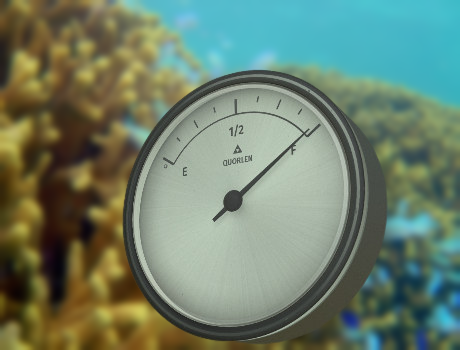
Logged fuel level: **1**
